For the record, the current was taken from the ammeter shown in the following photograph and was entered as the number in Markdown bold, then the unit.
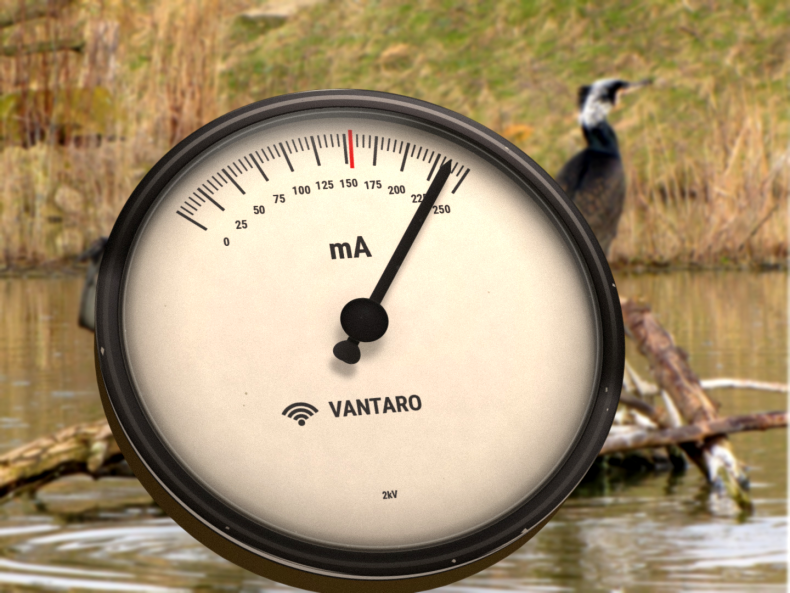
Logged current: **235** mA
